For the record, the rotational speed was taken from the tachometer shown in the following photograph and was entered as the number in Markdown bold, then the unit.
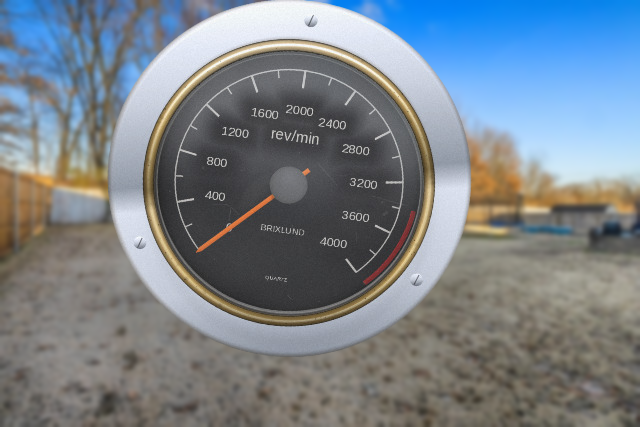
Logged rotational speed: **0** rpm
